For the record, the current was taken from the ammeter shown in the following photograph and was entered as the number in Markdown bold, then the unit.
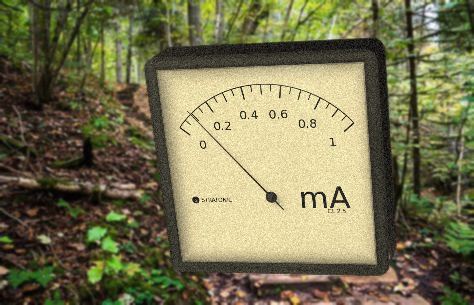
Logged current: **0.1** mA
